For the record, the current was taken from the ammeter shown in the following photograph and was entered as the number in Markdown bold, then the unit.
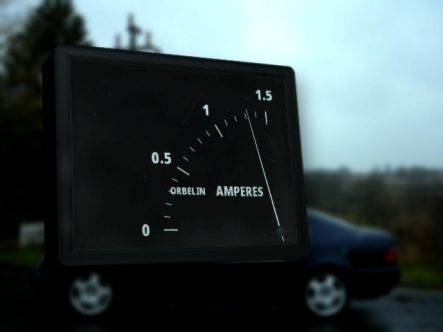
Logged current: **1.3** A
